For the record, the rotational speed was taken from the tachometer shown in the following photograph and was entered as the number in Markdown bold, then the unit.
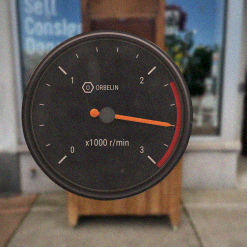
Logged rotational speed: **2600** rpm
